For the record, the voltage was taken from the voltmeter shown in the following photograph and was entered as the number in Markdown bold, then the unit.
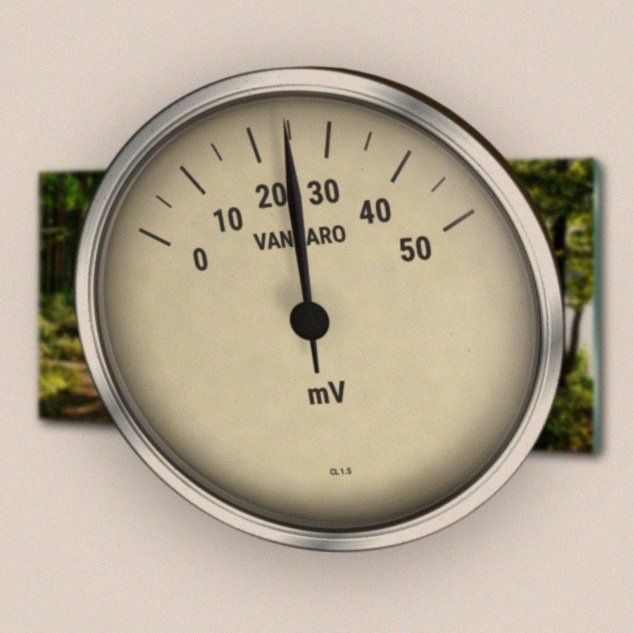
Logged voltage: **25** mV
